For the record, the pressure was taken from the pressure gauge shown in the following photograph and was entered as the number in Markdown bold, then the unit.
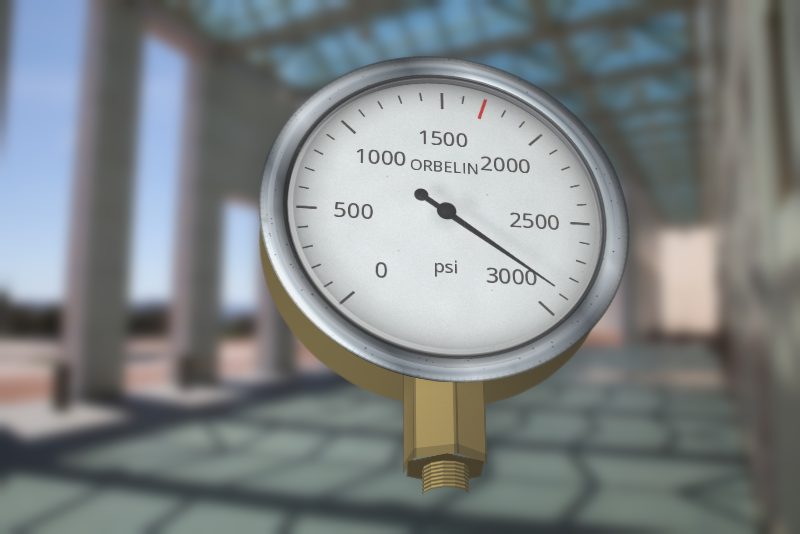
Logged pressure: **2900** psi
